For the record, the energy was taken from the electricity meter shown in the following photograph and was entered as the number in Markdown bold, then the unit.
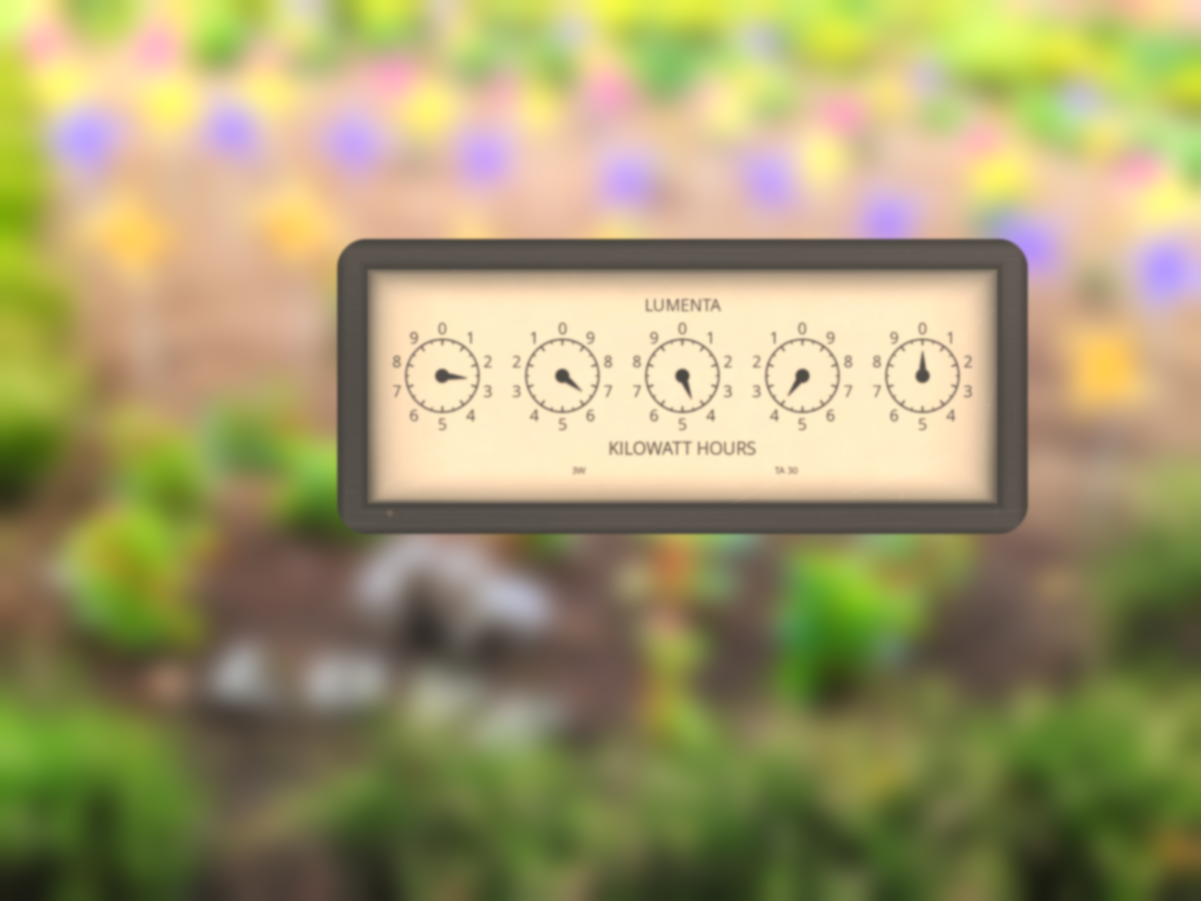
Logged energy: **26440** kWh
